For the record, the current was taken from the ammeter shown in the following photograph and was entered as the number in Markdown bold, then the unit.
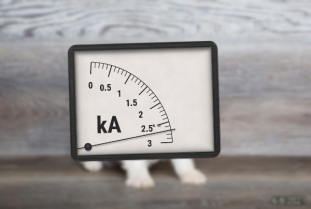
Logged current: **2.7** kA
